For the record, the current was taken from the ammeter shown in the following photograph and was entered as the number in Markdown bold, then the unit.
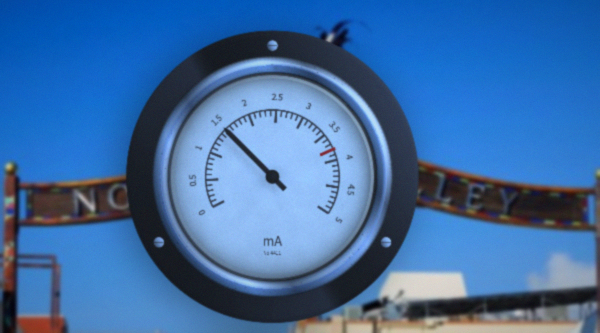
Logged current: **1.5** mA
